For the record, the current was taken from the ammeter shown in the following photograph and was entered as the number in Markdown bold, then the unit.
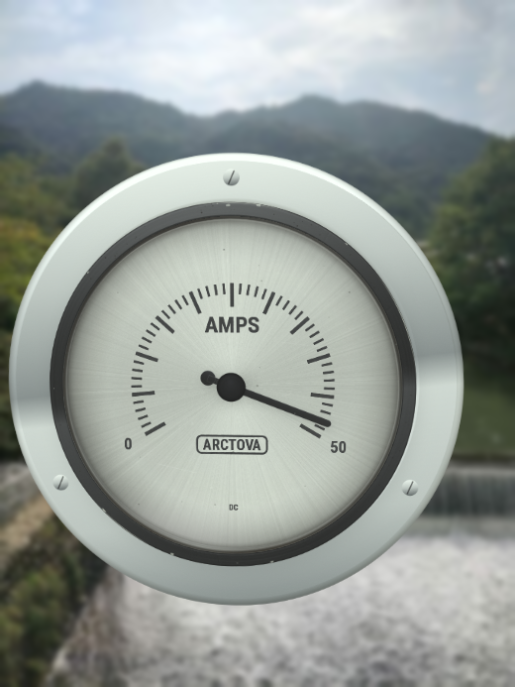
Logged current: **48** A
